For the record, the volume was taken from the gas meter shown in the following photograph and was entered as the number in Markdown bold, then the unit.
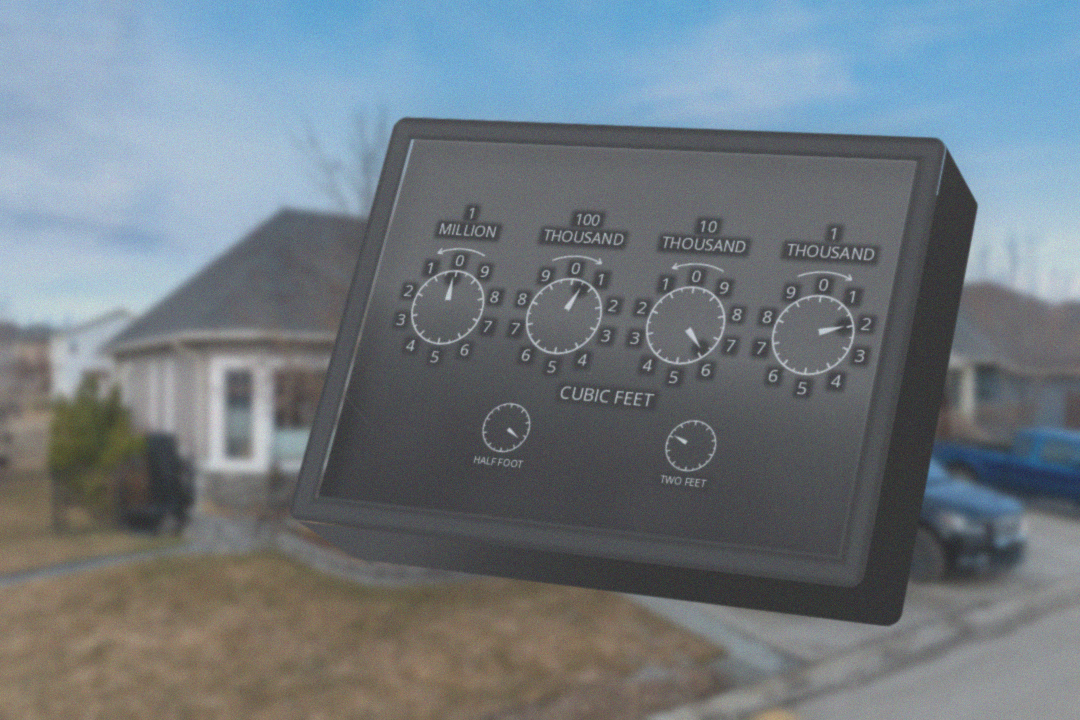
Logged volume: **6200** ft³
